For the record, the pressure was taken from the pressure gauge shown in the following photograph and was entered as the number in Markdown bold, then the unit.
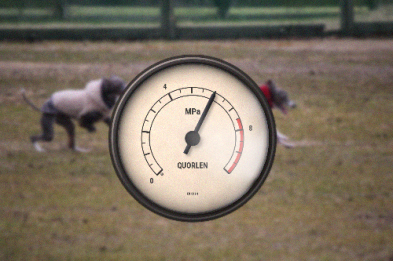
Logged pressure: **6** MPa
